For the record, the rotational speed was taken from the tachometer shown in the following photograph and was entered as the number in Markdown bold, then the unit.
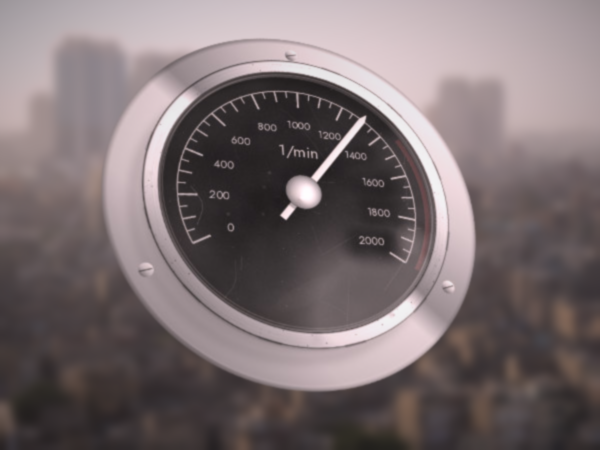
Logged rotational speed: **1300** rpm
